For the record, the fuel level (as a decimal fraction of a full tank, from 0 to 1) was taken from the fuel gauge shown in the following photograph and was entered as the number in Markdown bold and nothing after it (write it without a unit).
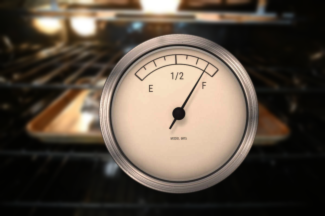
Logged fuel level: **0.875**
